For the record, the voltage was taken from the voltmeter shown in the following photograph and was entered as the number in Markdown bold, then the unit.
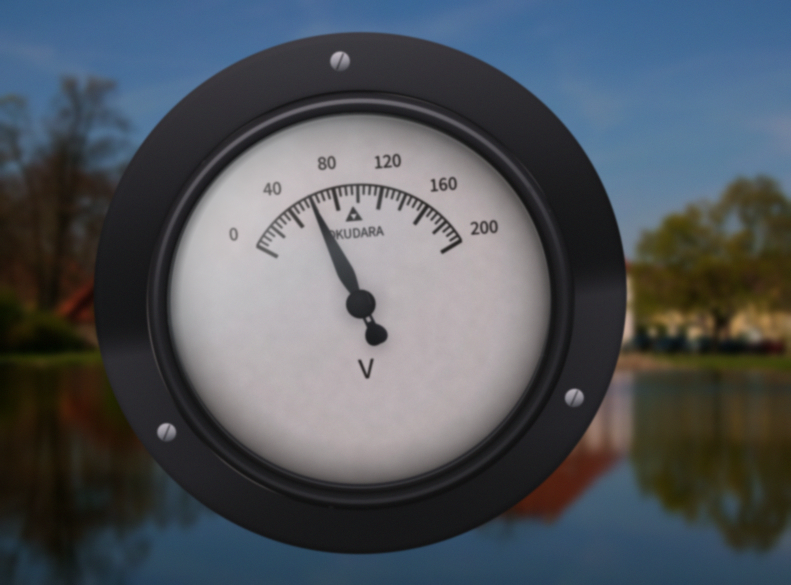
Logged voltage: **60** V
